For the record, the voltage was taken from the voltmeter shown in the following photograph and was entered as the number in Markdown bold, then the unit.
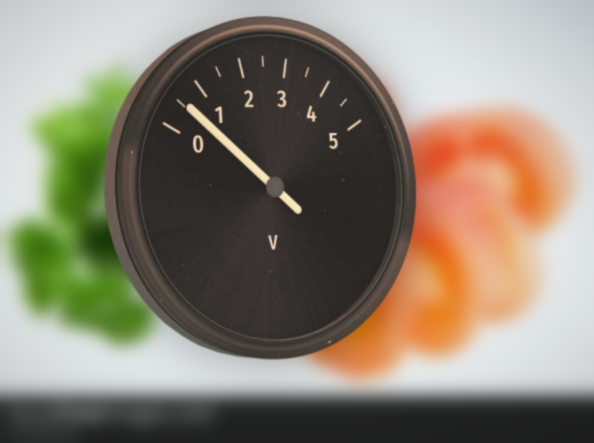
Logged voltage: **0.5** V
